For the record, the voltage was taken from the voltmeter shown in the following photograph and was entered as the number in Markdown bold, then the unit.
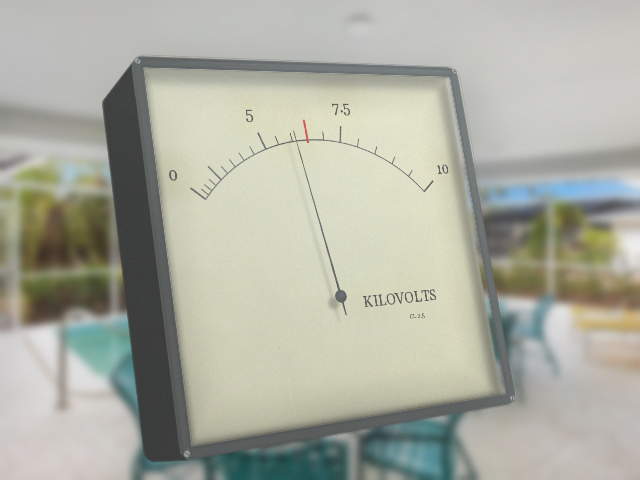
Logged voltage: **6** kV
